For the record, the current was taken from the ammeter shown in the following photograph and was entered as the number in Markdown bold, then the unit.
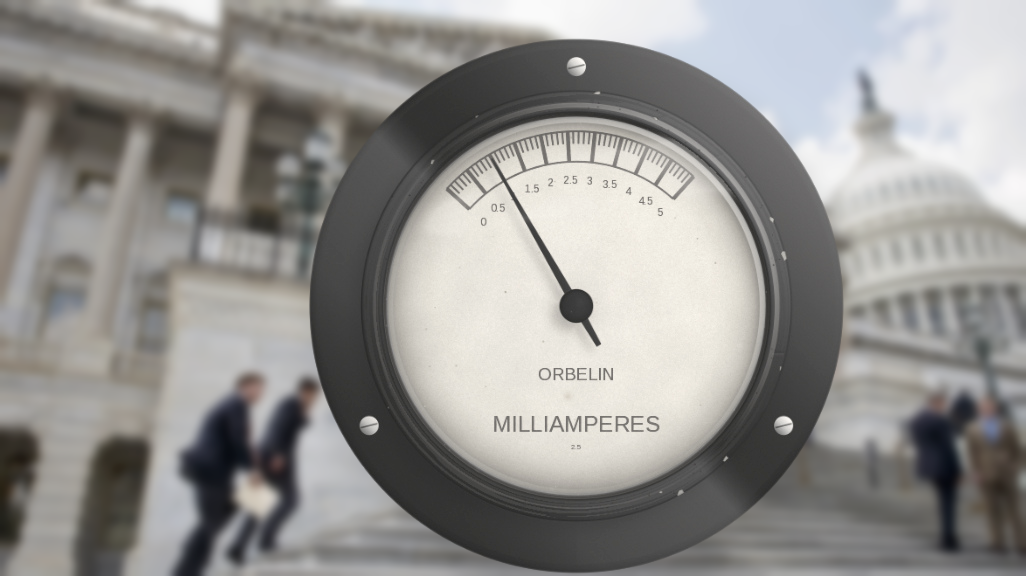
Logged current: **1** mA
